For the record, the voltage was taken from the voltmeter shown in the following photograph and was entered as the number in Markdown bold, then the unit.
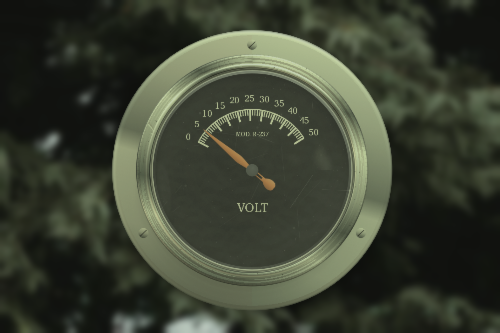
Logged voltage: **5** V
